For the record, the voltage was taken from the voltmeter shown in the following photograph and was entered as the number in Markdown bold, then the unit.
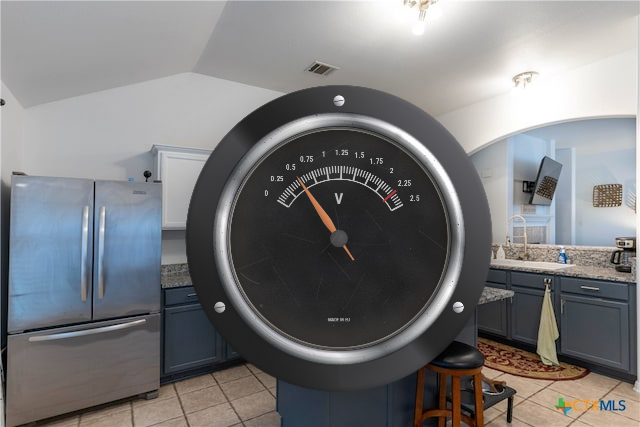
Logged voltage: **0.5** V
